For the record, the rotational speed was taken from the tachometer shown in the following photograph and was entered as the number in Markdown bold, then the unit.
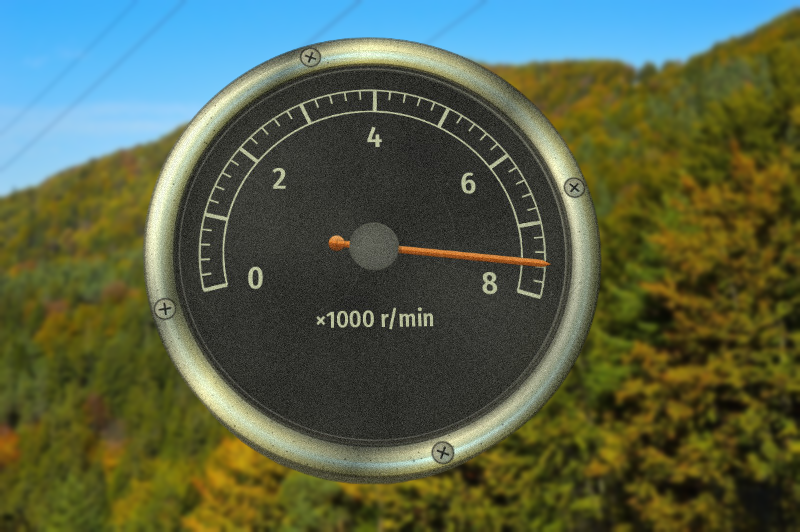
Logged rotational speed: **7600** rpm
